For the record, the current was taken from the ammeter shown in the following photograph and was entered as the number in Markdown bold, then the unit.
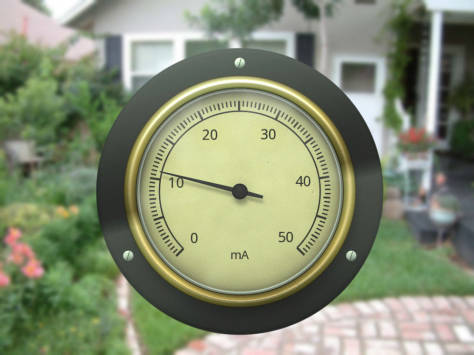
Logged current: **11** mA
